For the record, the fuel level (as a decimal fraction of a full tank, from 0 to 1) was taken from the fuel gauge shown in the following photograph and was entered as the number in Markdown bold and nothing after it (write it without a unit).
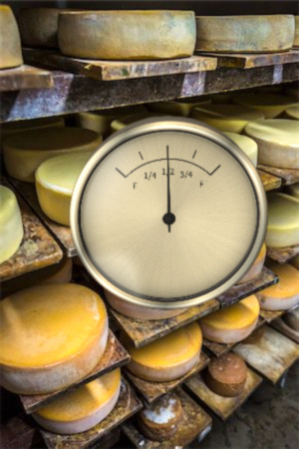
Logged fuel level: **0.5**
